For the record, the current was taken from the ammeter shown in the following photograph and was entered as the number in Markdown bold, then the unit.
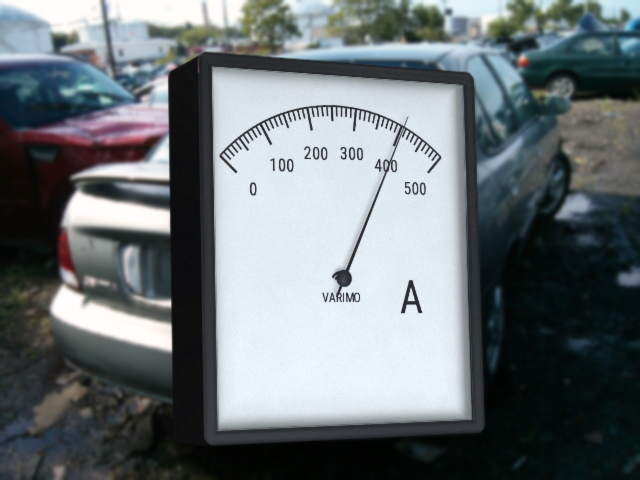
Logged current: **400** A
